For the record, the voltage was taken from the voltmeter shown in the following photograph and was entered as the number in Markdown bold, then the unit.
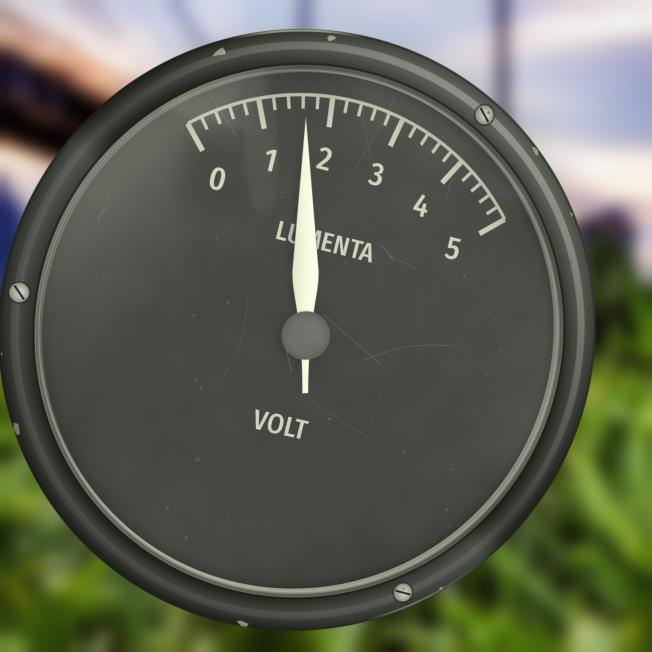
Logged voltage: **1.6** V
